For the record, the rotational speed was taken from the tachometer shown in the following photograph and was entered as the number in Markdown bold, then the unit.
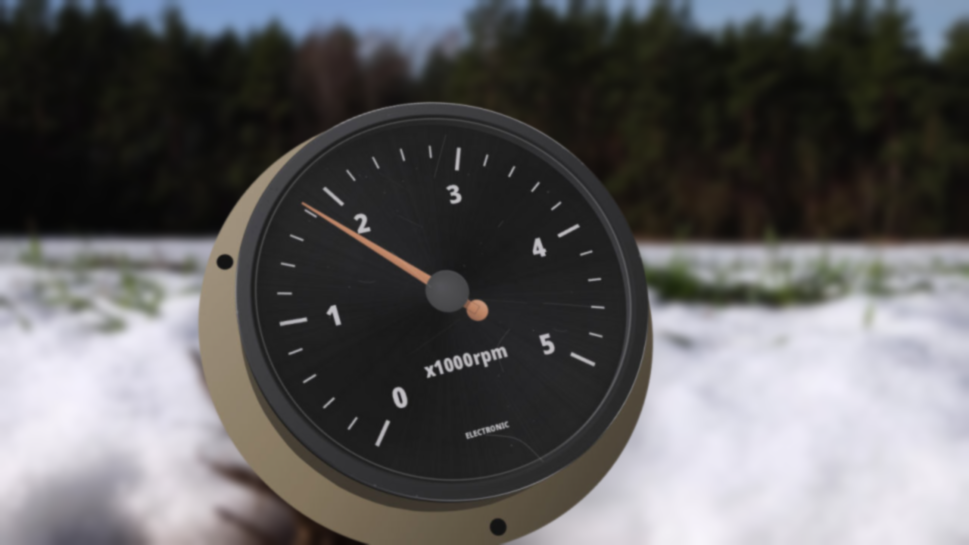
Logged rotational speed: **1800** rpm
